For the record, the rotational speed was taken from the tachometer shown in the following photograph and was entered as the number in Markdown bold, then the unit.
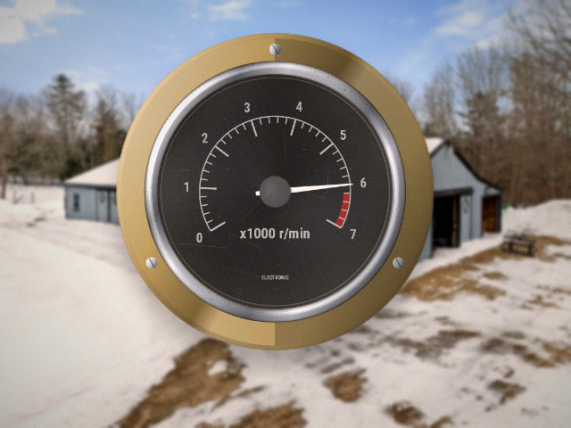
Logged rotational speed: **6000** rpm
